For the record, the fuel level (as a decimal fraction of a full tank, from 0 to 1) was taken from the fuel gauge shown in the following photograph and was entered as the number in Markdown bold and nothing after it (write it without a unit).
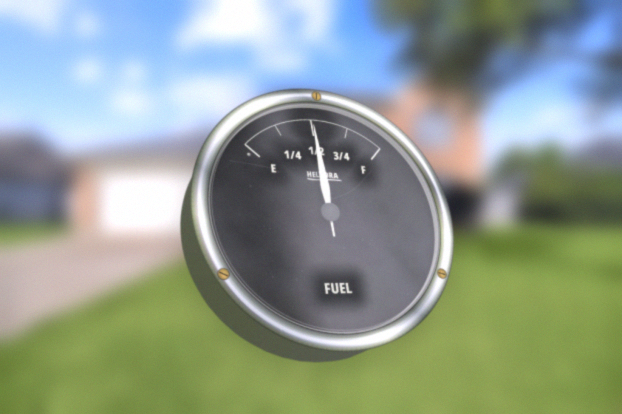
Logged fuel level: **0.5**
